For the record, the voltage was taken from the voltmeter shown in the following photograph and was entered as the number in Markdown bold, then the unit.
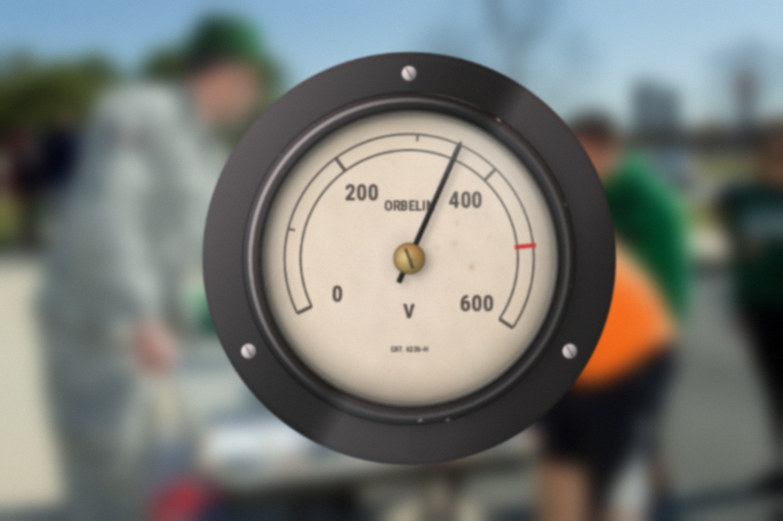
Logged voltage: **350** V
